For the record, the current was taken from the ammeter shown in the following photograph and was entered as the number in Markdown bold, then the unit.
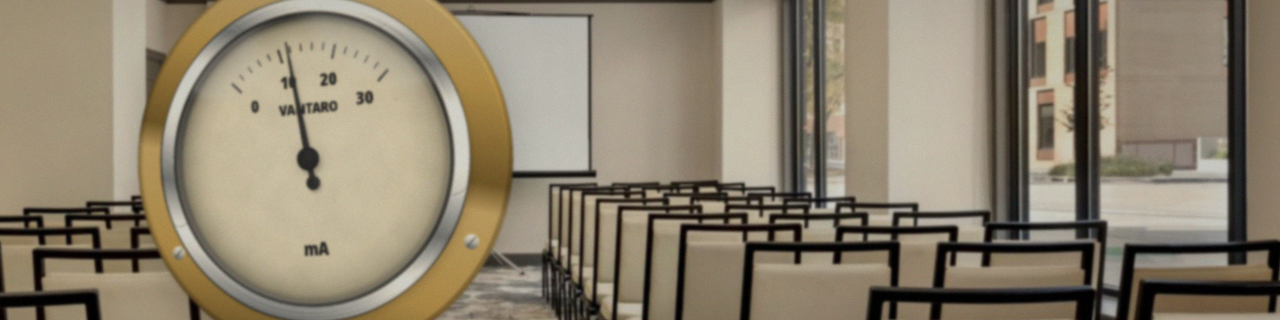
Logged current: **12** mA
